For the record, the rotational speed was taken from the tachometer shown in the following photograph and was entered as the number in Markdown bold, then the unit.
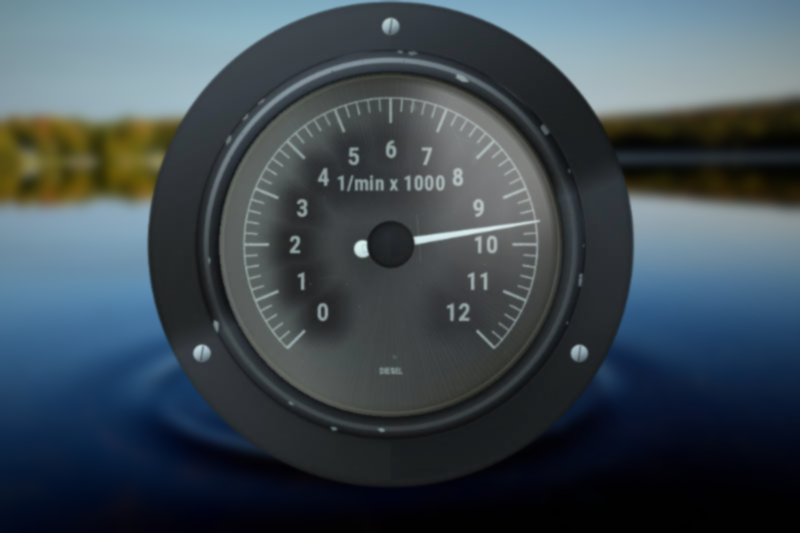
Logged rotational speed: **9600** rpm
